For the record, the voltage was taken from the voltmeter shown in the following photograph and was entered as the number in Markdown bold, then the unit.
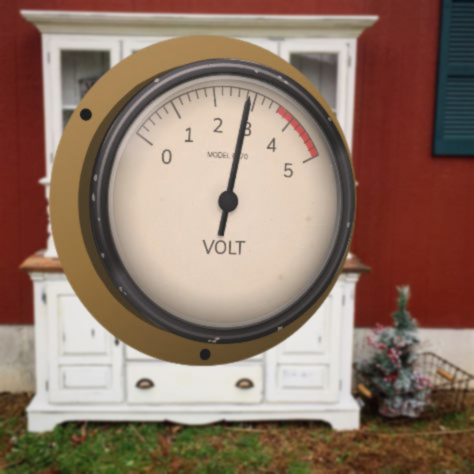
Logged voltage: **2.8** V
